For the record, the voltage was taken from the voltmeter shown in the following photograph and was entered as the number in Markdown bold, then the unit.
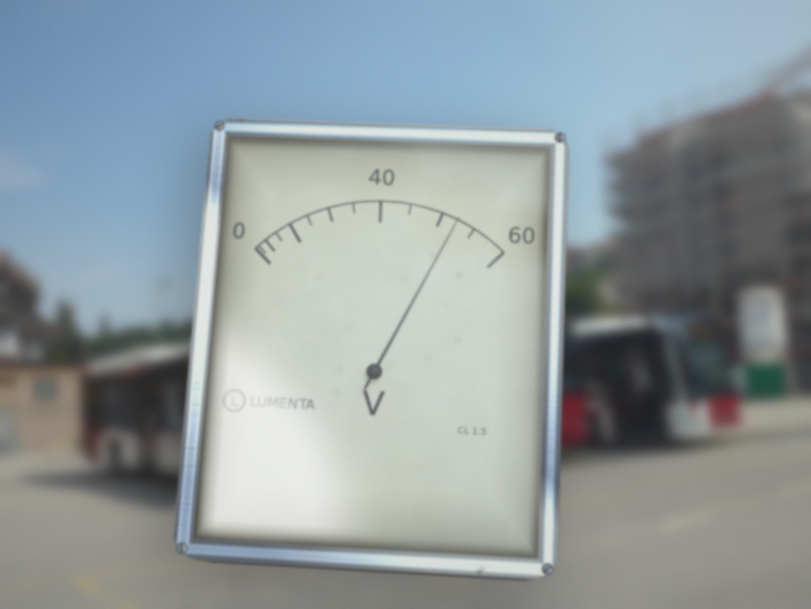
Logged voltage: **52.5** V
